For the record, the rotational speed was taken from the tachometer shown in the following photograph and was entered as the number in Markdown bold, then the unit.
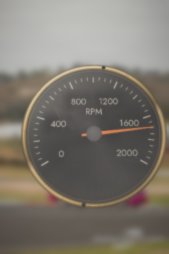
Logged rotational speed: **1700** rpm
